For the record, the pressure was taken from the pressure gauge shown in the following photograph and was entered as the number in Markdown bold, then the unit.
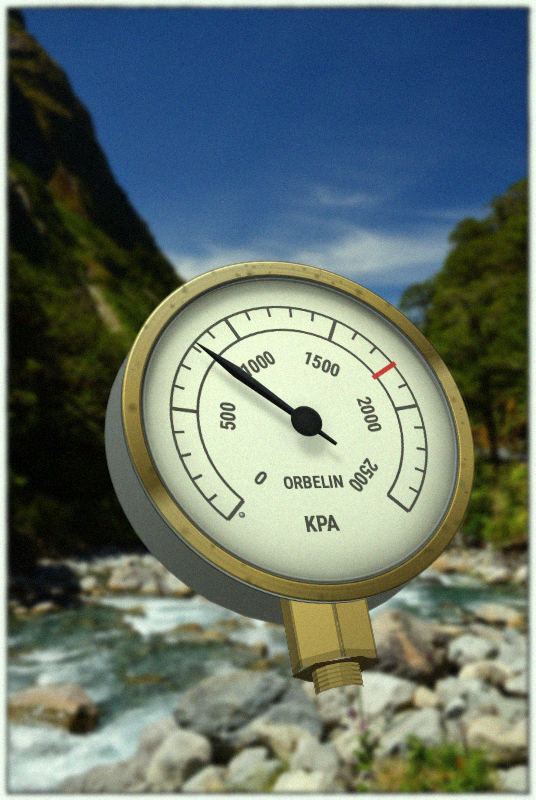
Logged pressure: **800** kPa
